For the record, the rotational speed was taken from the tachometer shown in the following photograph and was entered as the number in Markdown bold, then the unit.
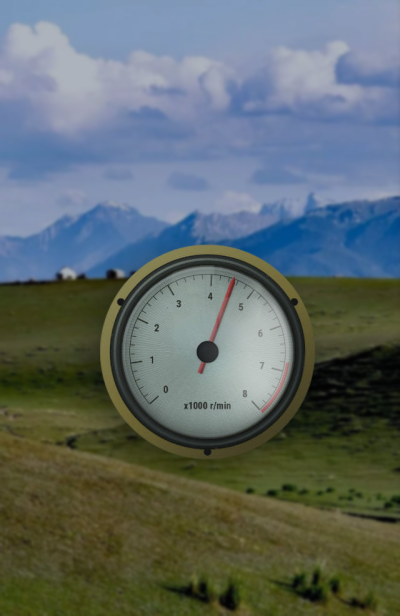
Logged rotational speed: **4500** rpm
